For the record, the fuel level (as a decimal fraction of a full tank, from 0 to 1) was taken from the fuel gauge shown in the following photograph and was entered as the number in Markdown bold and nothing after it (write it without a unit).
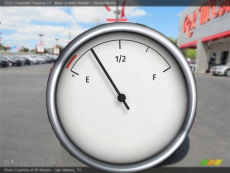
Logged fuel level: **0.25**
